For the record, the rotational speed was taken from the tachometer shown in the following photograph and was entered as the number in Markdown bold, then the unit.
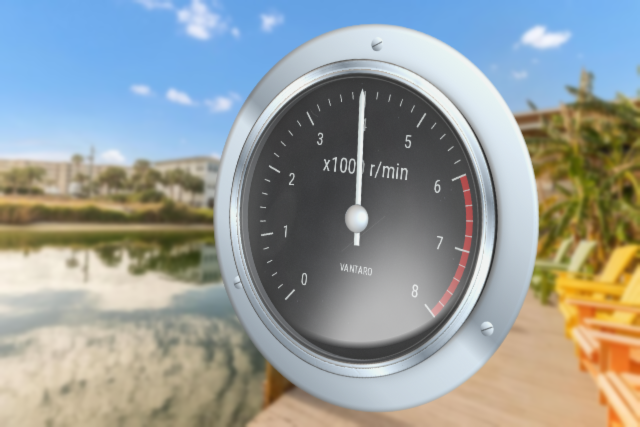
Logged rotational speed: **4000** rpm
